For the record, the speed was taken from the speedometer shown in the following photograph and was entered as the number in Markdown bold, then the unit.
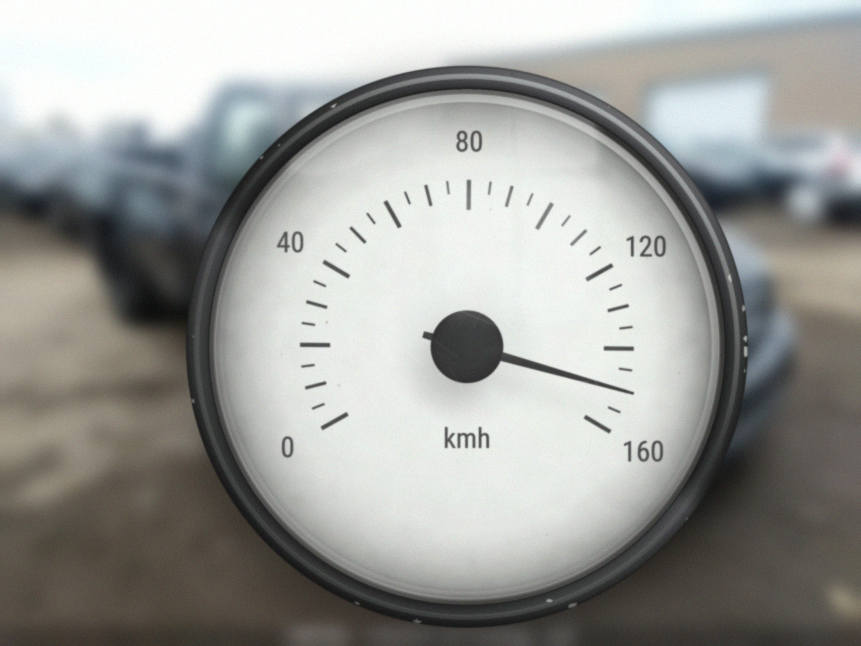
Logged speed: **150** km/h
